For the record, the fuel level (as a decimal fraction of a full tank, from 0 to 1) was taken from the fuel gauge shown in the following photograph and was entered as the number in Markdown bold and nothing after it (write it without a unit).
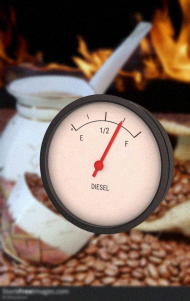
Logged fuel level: **0.75**
